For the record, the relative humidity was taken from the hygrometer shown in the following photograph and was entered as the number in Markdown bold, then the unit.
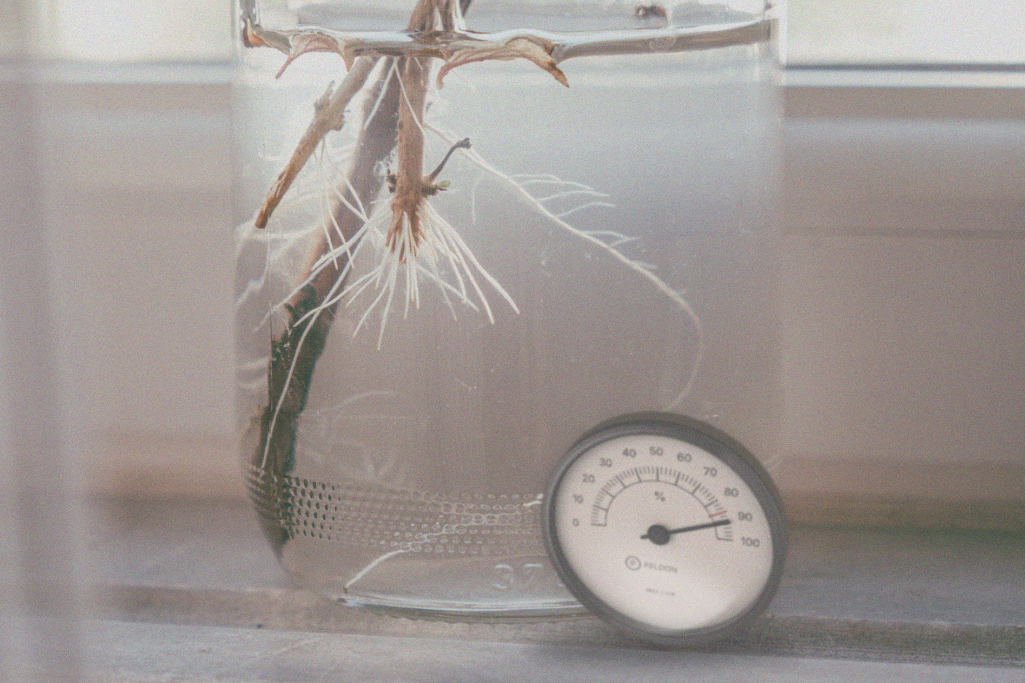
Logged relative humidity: **90** %
